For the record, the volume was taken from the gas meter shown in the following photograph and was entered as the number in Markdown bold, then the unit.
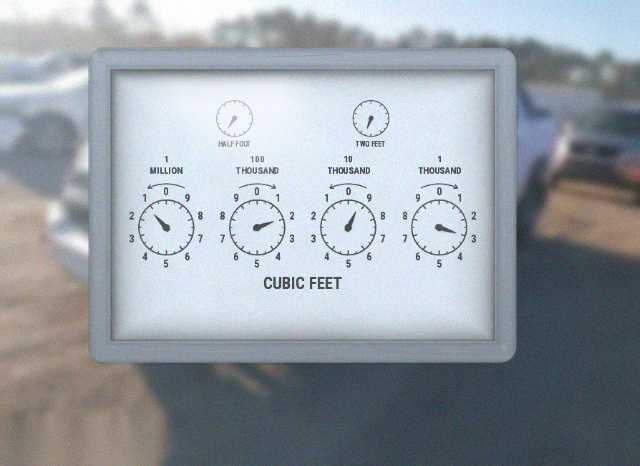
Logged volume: **119300** ft³
